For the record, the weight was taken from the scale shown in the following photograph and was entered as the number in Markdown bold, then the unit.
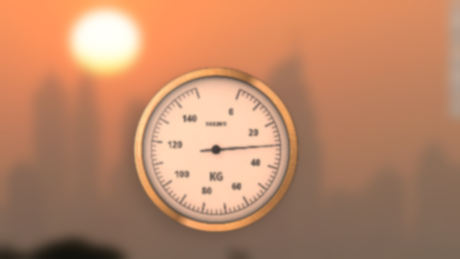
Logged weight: **30** kg
